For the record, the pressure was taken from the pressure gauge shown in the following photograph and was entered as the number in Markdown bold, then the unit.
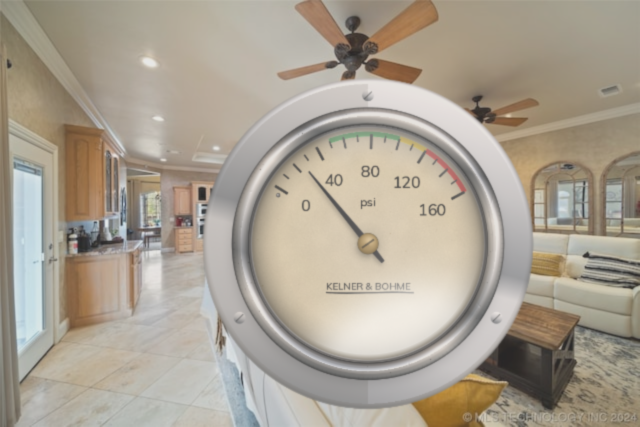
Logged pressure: **25** psi
